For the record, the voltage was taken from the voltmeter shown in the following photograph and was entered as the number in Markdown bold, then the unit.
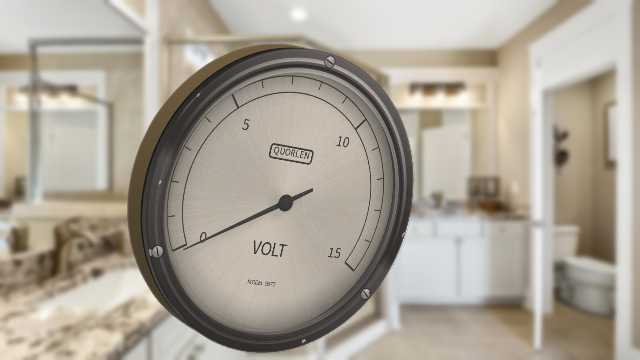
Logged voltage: **0** V
